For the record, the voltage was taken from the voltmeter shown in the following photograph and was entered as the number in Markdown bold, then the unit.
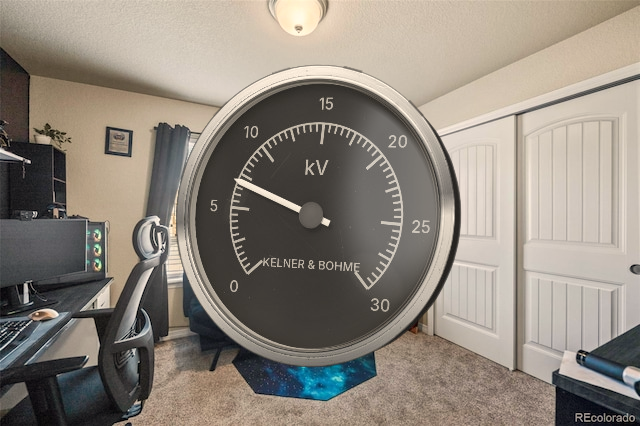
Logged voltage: **7** kV
